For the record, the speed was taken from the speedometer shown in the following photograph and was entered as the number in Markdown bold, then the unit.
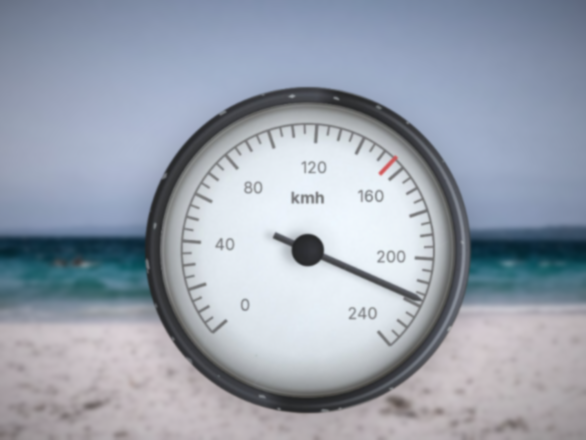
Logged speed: **217.5** km/h
